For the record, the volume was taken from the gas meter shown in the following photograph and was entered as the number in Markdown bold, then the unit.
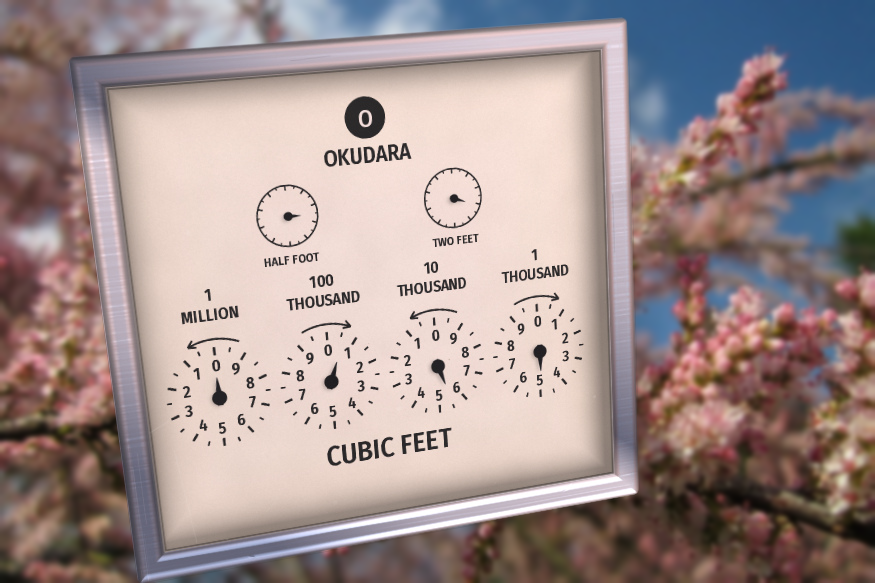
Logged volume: **5500** ft³
